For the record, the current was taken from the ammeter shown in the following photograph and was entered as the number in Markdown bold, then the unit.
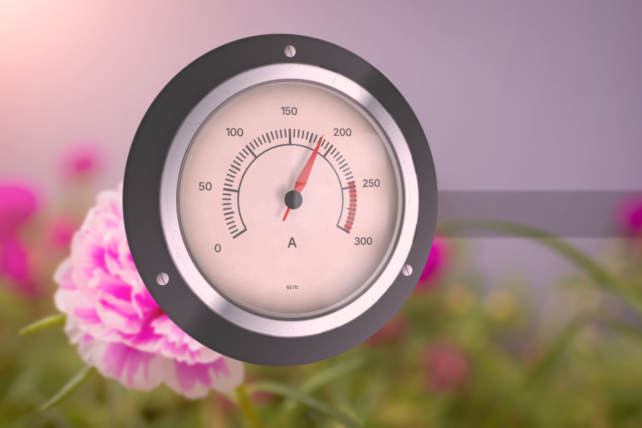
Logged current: **185** A
